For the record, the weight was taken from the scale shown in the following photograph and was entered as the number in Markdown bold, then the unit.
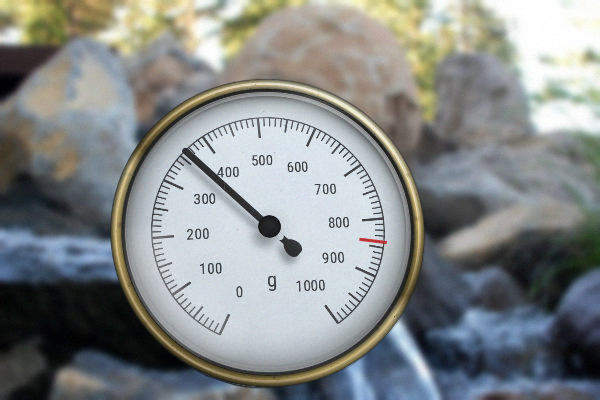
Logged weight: **360** g
